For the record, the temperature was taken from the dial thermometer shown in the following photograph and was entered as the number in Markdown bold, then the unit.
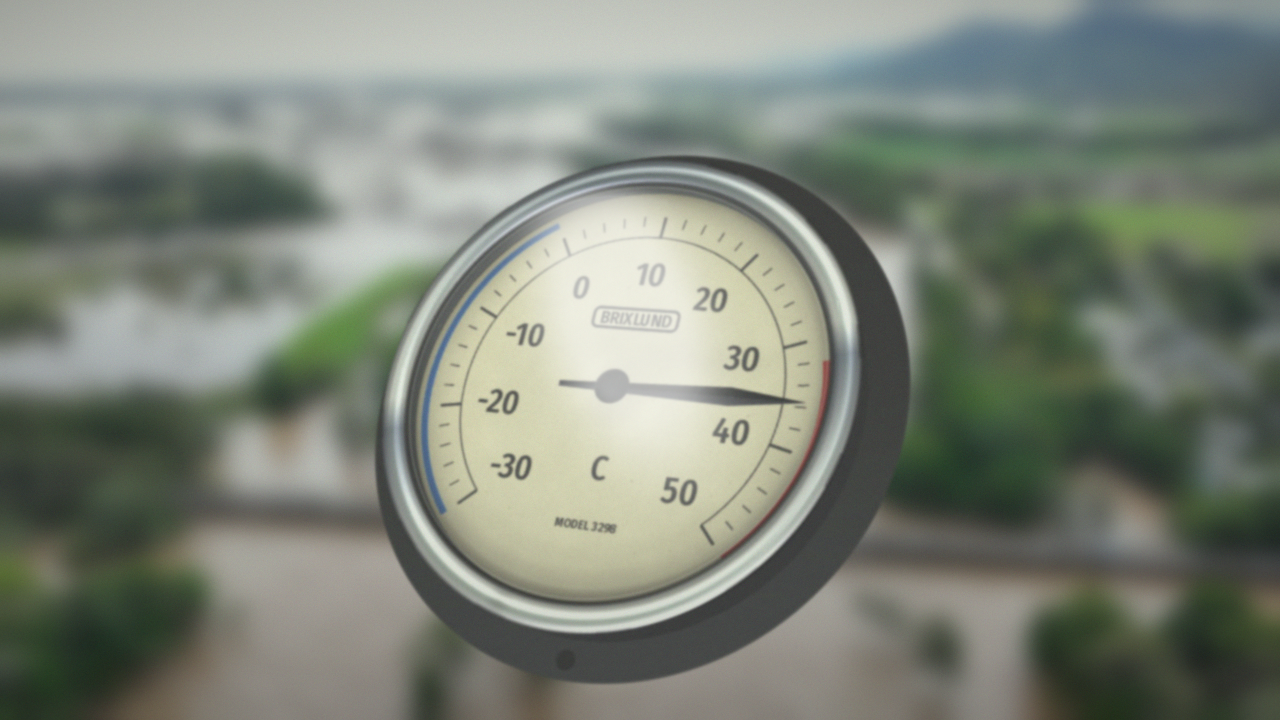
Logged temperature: **36** °C
